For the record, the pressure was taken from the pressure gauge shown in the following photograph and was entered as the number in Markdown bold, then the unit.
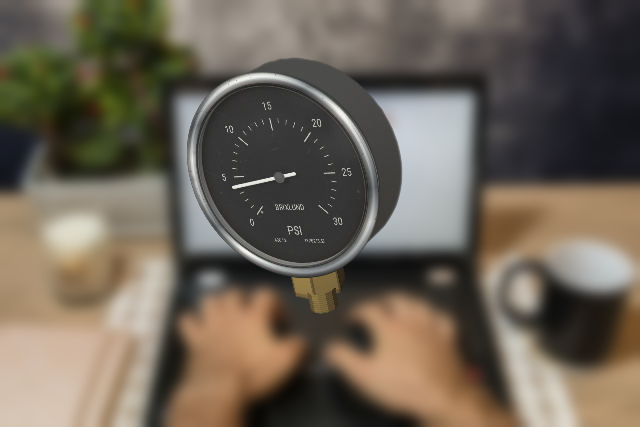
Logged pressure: **4** psi
